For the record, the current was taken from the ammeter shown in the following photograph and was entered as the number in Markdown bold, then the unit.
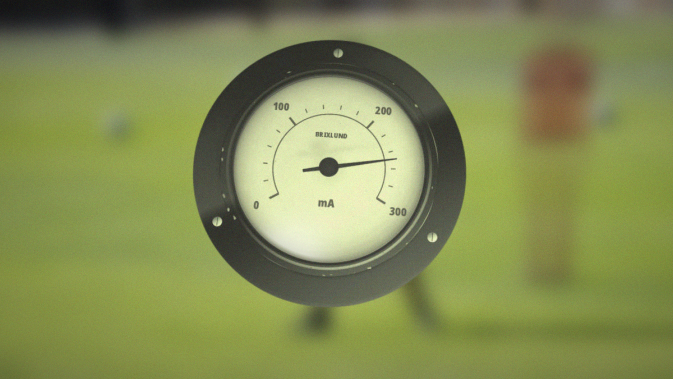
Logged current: **250** mA
